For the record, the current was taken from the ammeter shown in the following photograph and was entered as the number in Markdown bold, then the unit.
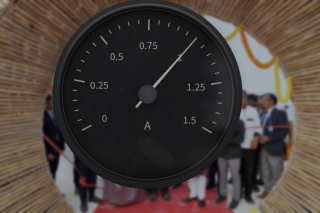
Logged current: **1** A
